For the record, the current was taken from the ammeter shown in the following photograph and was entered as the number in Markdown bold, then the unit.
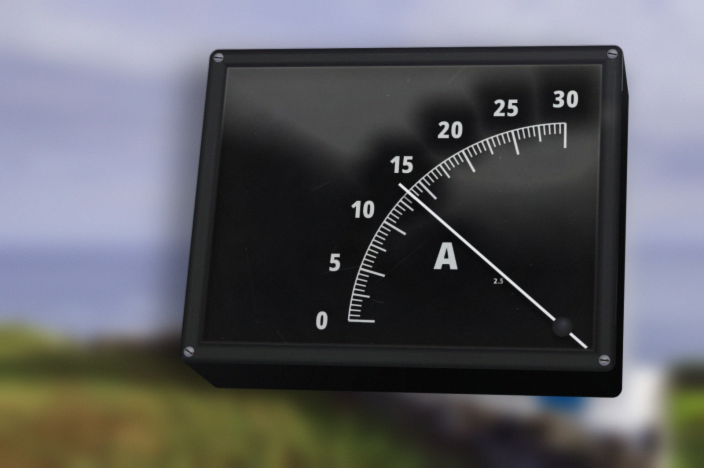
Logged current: **13.5** A
